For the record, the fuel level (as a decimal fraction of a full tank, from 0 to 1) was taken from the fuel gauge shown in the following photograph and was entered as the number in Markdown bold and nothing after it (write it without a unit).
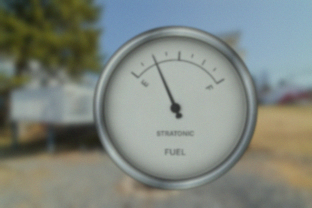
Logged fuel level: **0.25**
